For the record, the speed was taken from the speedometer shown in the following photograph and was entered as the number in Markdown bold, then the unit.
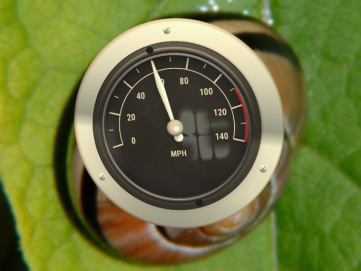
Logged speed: **60** mph
